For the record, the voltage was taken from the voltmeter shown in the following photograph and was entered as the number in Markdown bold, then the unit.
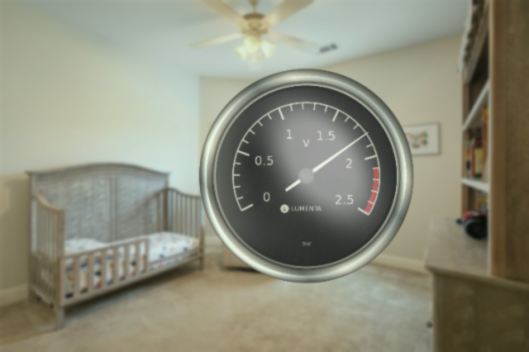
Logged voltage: **1.8** V
